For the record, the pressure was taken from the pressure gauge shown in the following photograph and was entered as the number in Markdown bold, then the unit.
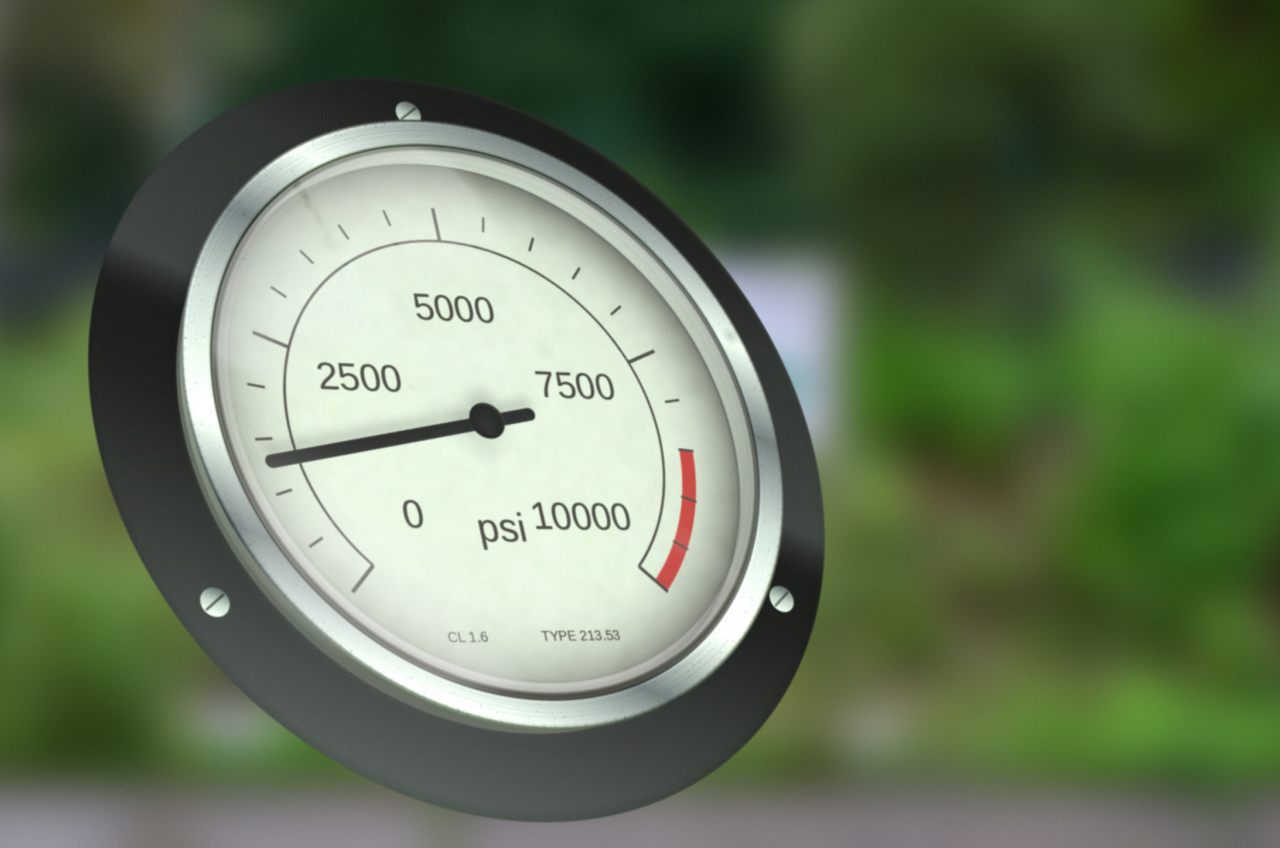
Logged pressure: **1250** psi
